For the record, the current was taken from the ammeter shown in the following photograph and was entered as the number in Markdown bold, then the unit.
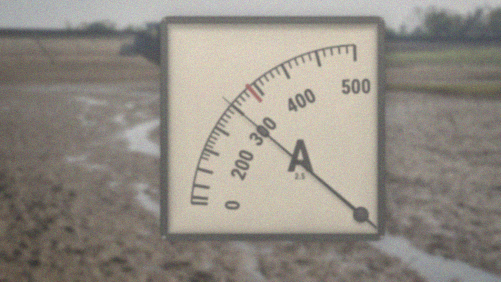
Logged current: **300** A
